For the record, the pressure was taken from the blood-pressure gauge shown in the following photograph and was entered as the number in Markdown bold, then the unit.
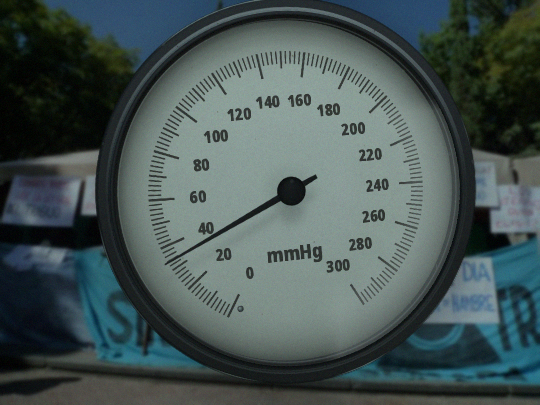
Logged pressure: **34** mmHg
